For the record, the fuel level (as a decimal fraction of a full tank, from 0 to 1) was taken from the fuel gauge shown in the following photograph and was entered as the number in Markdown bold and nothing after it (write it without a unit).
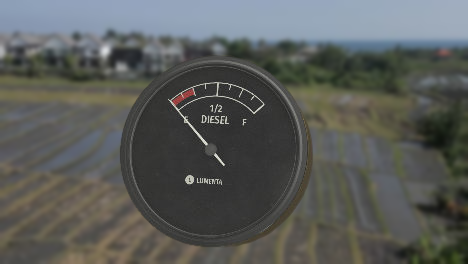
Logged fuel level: **0**
